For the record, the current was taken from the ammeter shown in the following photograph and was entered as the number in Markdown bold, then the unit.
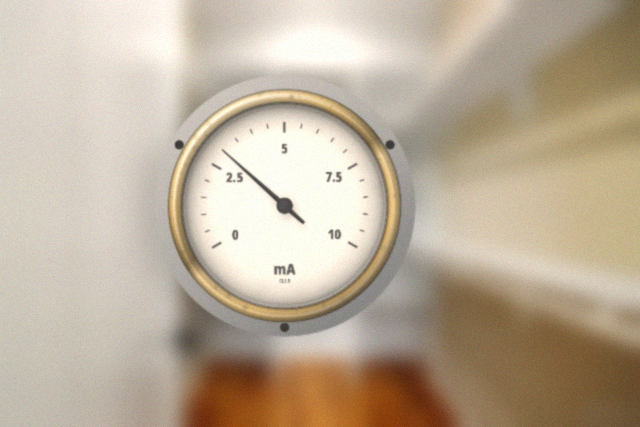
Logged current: **3** mA
